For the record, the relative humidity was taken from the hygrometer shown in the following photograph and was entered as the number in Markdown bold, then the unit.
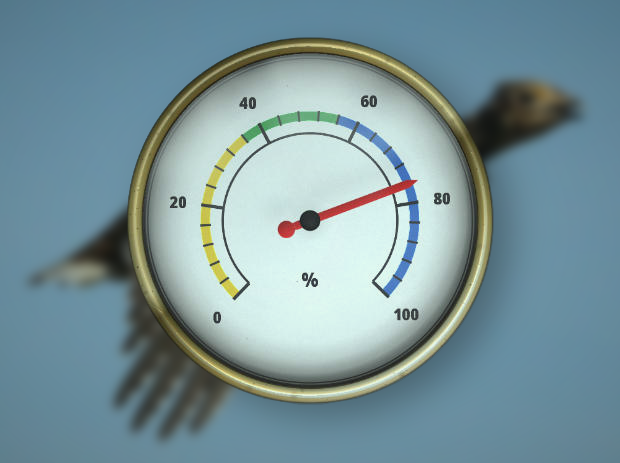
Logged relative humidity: **76** %
